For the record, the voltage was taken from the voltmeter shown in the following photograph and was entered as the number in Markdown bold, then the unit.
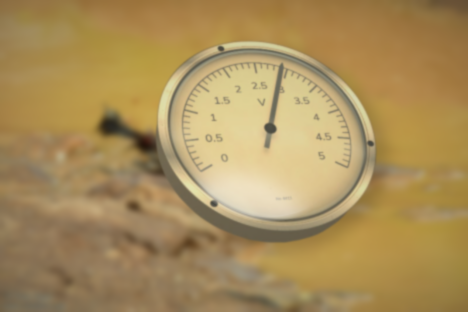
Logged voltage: **2.9** V
